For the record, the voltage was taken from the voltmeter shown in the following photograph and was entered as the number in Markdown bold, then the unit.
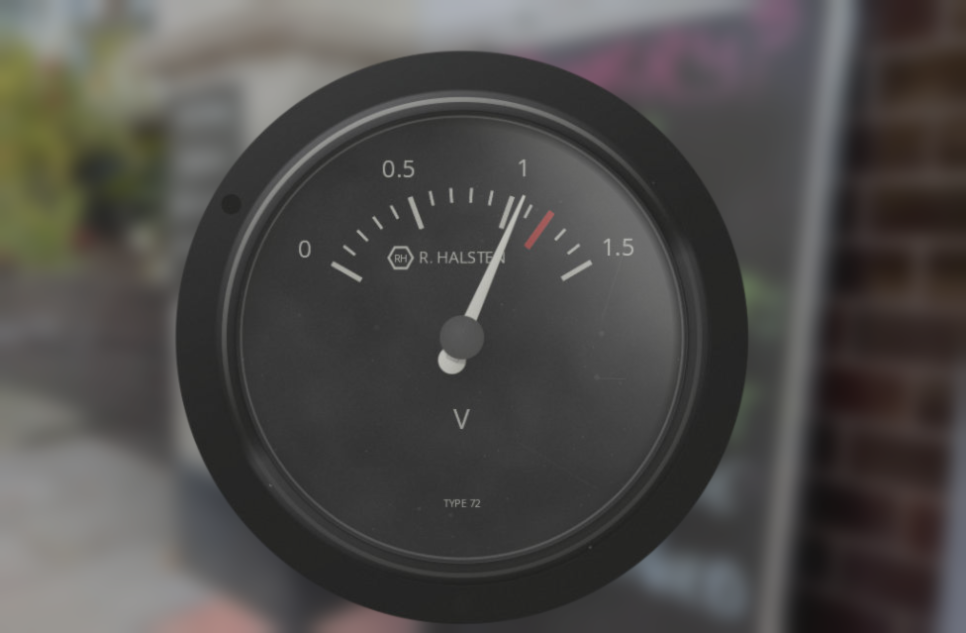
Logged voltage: **1.05** V
